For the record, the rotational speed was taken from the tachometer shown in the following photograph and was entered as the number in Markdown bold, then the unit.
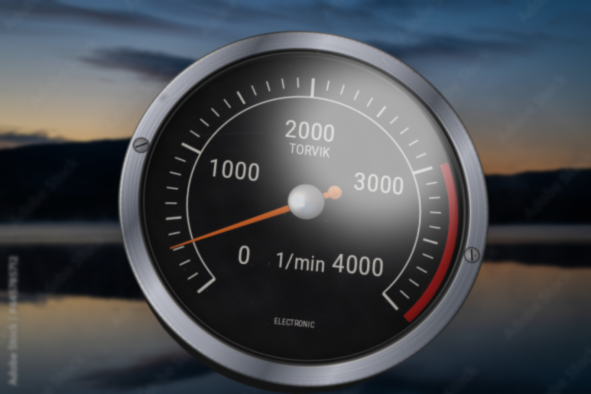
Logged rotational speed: **300** rpm
